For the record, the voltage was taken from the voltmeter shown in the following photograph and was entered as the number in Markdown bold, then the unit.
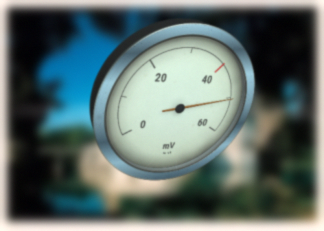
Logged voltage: **50** mV
